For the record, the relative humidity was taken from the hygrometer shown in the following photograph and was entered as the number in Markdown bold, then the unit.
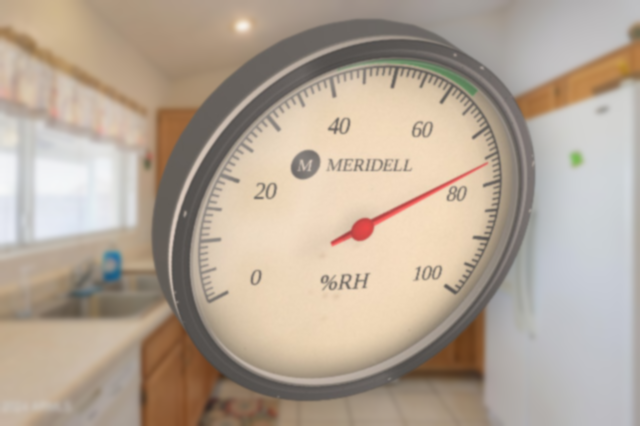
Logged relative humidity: **75** %
